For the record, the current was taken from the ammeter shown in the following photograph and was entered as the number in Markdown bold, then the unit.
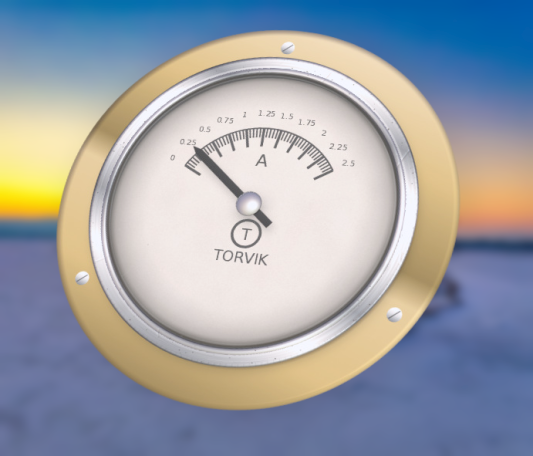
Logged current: **0.25** A
